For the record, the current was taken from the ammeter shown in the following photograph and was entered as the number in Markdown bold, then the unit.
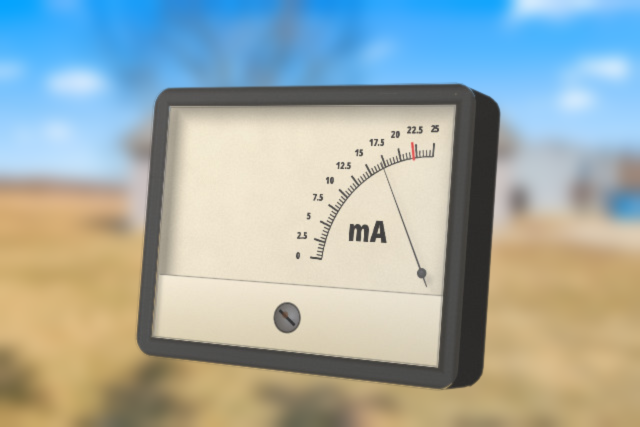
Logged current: **17.5** mA
